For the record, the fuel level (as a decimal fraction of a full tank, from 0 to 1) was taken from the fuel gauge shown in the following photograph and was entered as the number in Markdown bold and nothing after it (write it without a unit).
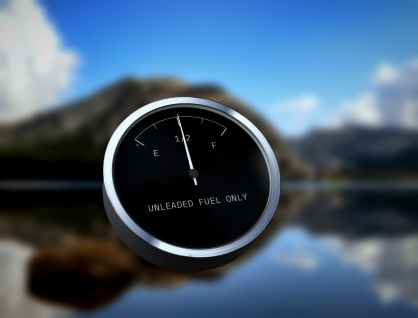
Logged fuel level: **0.5**
